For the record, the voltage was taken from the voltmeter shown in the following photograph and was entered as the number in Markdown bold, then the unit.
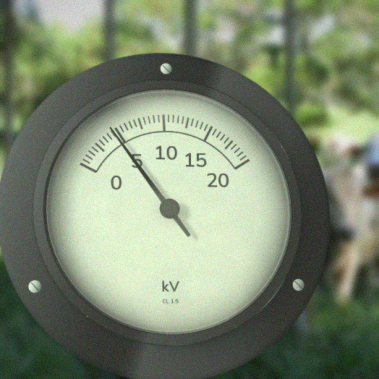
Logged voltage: **4.5** kV
